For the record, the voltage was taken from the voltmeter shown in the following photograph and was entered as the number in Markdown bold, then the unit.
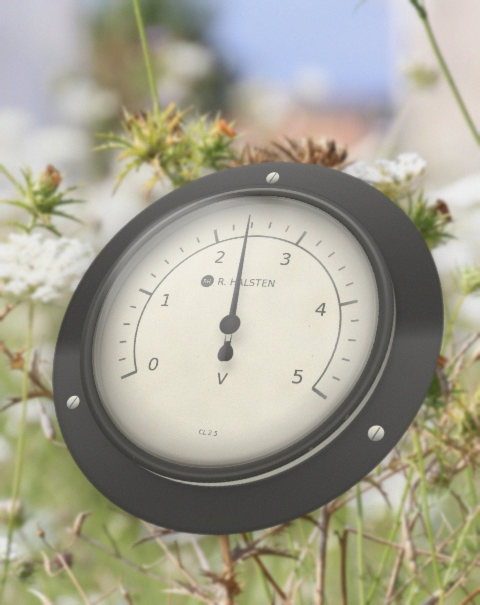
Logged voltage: **2.4** V
